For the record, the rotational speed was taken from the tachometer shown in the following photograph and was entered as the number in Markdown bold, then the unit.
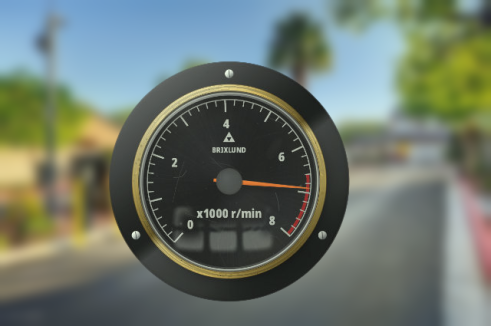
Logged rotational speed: **6900** rpm
